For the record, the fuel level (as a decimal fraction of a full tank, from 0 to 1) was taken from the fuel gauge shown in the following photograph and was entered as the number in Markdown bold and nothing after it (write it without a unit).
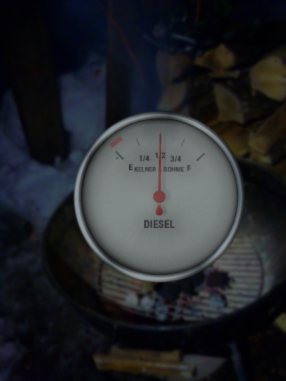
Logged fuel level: **0.5**
